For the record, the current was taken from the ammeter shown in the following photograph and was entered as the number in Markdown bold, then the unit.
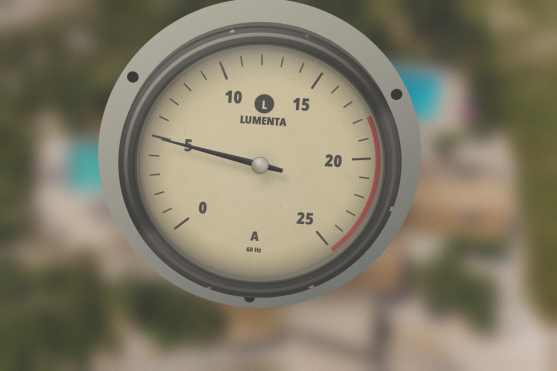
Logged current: **5** A
